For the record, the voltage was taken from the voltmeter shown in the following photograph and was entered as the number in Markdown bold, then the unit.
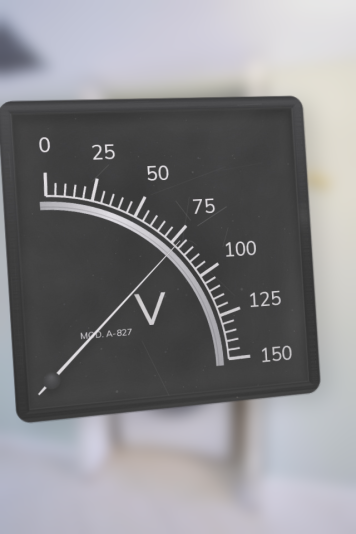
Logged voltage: **77.5** V
